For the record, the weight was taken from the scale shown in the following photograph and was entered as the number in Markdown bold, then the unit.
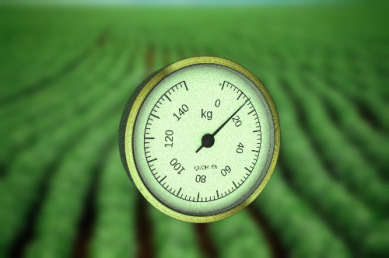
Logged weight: **14** kg
